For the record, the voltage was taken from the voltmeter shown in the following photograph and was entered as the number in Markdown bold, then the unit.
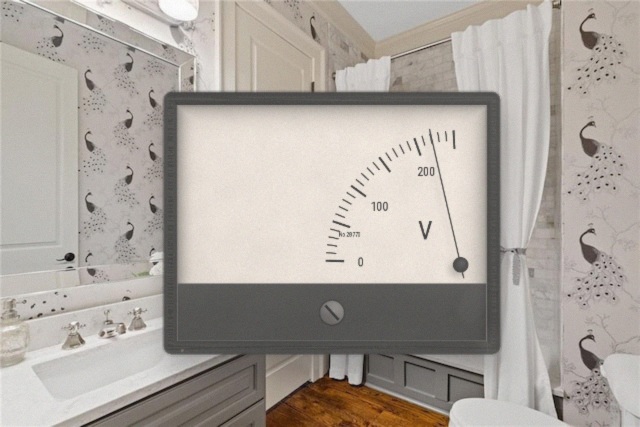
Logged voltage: **220** V
